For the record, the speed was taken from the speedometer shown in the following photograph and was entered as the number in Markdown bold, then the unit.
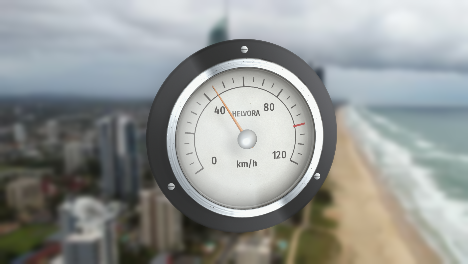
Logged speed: **45** km/h
